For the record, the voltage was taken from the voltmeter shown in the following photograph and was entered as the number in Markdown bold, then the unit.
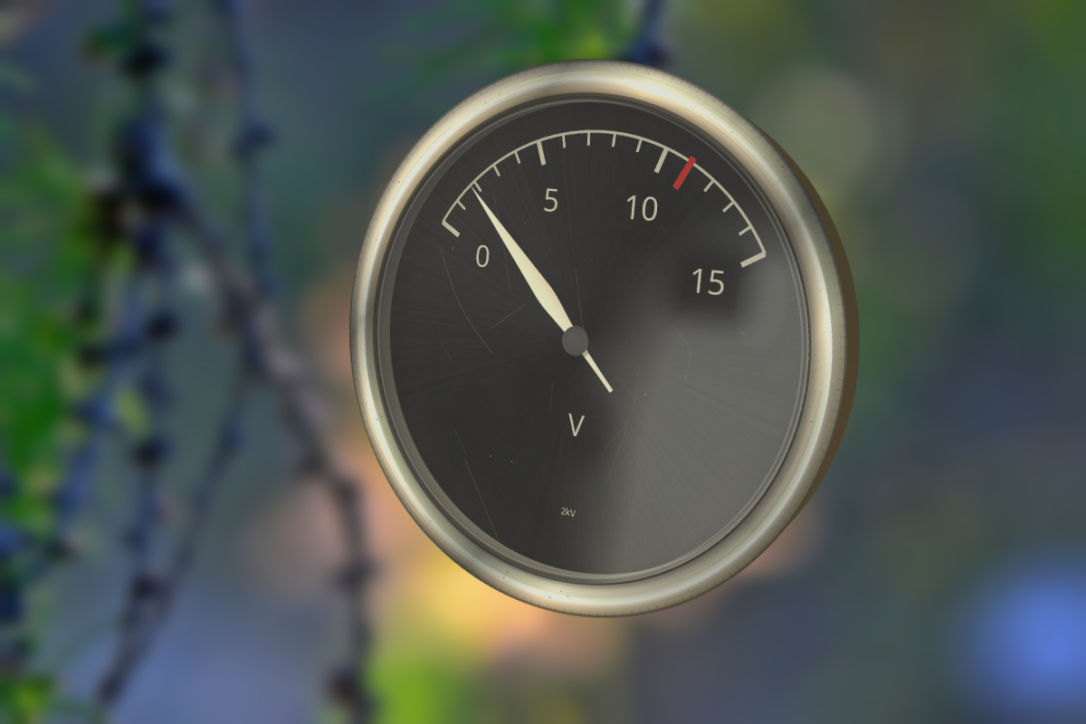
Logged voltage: **2** V
